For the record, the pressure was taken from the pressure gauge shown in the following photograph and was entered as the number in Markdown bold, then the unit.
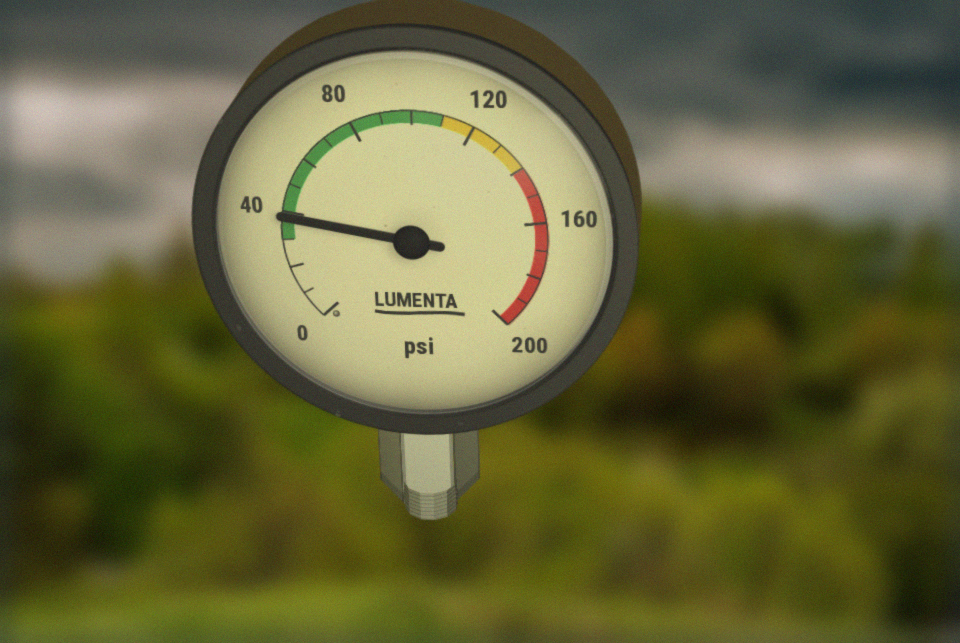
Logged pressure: **40** psi
